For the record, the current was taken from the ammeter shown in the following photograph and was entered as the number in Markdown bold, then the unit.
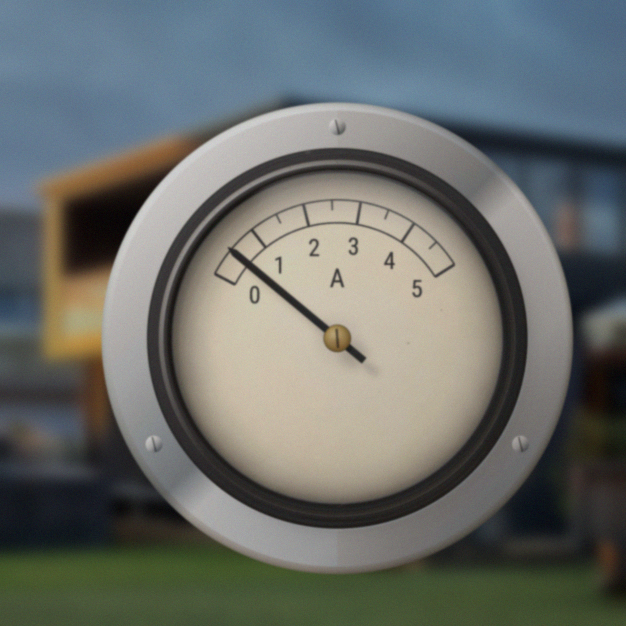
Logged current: **0.5** A
